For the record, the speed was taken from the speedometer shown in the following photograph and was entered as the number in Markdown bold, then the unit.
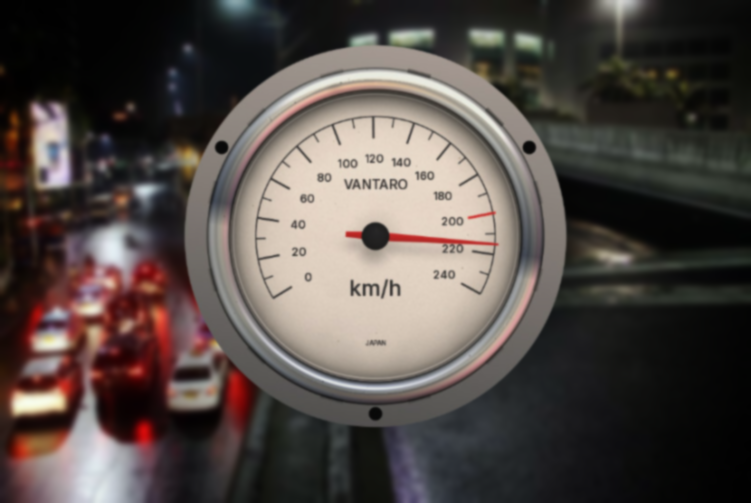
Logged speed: **215** km/h
